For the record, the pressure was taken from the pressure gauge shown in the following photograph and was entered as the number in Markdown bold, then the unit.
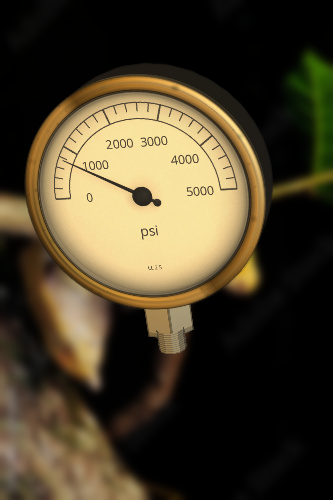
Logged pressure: **800** psi
